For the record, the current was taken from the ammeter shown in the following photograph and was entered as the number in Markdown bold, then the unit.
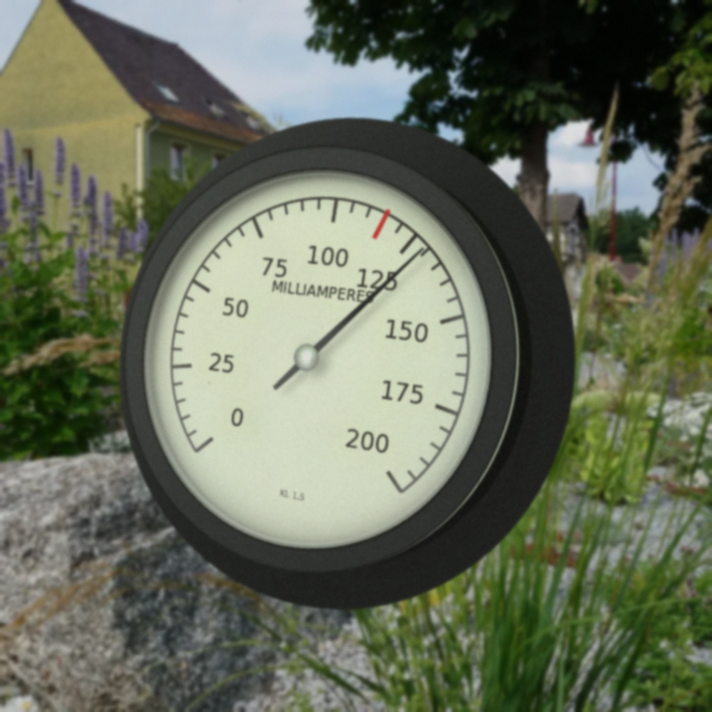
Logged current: **130** mA
